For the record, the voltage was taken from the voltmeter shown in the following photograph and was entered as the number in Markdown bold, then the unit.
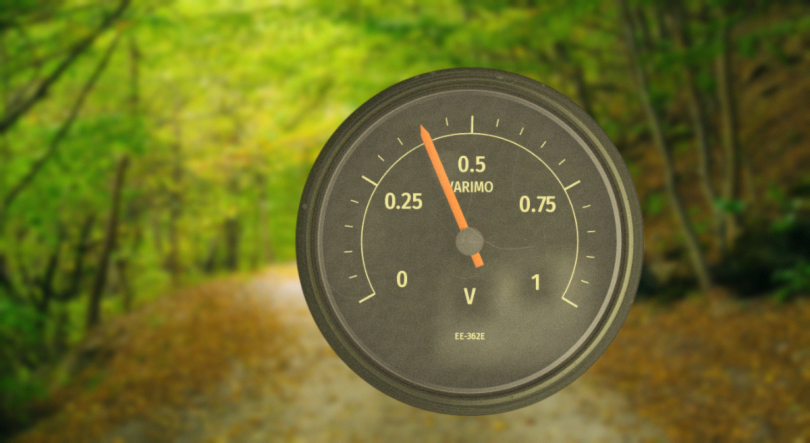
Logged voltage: **0.4** V
